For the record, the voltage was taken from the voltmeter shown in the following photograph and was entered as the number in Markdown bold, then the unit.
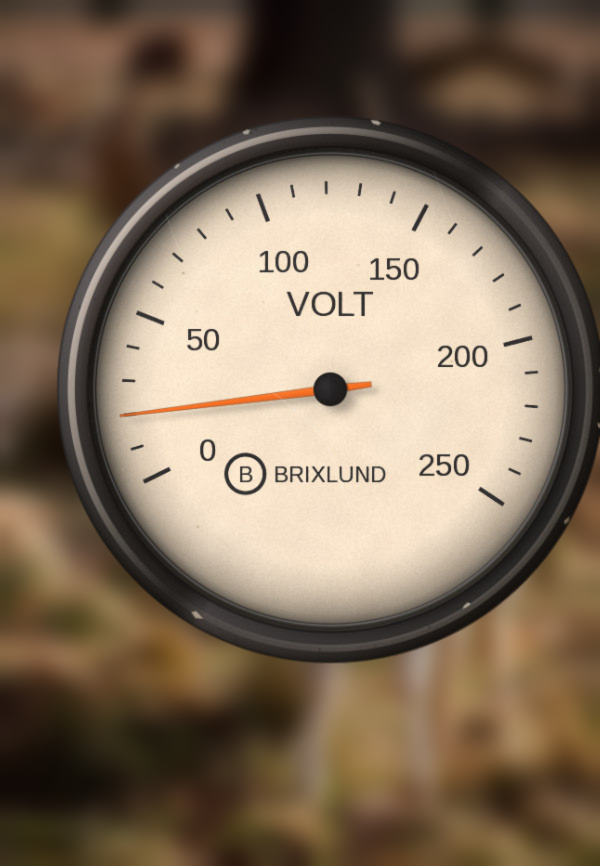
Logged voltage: **20** V
